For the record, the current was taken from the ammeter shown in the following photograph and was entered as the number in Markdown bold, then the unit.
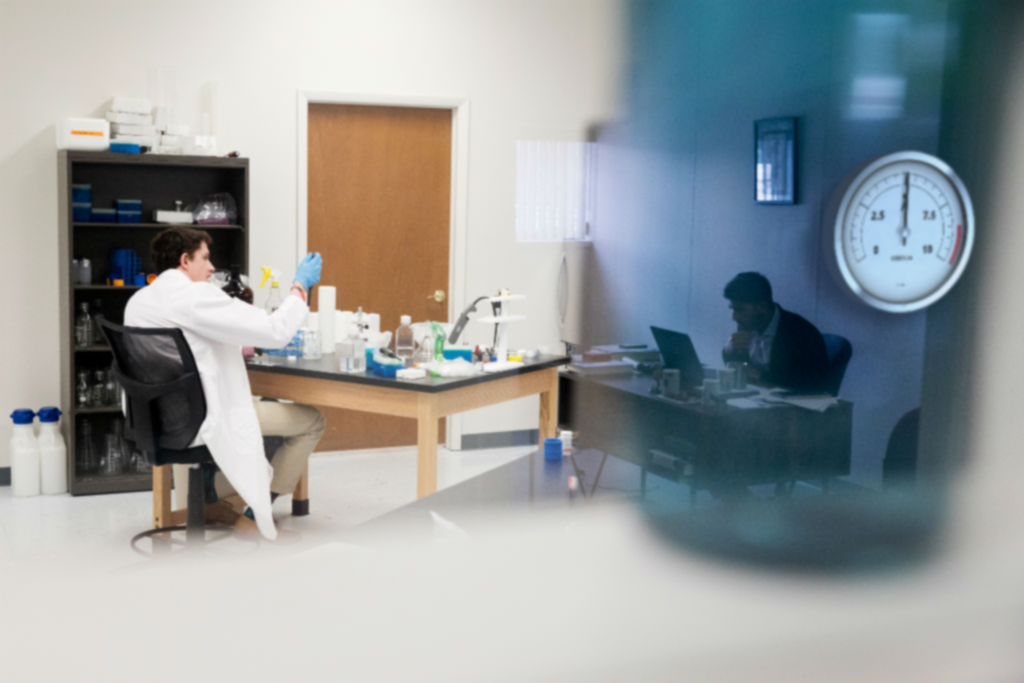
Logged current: **5** A
